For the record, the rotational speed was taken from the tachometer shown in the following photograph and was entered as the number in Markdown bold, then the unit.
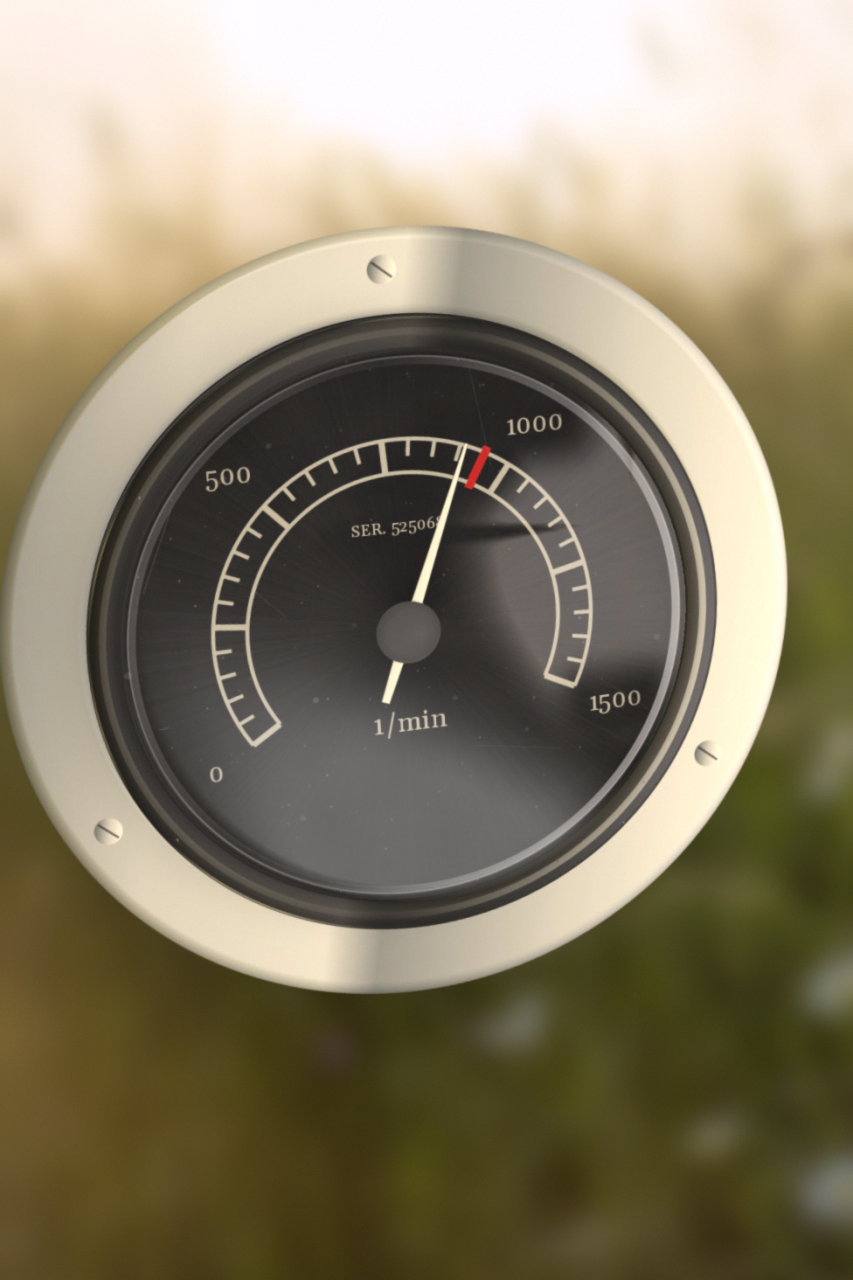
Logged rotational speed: **900** rpm
